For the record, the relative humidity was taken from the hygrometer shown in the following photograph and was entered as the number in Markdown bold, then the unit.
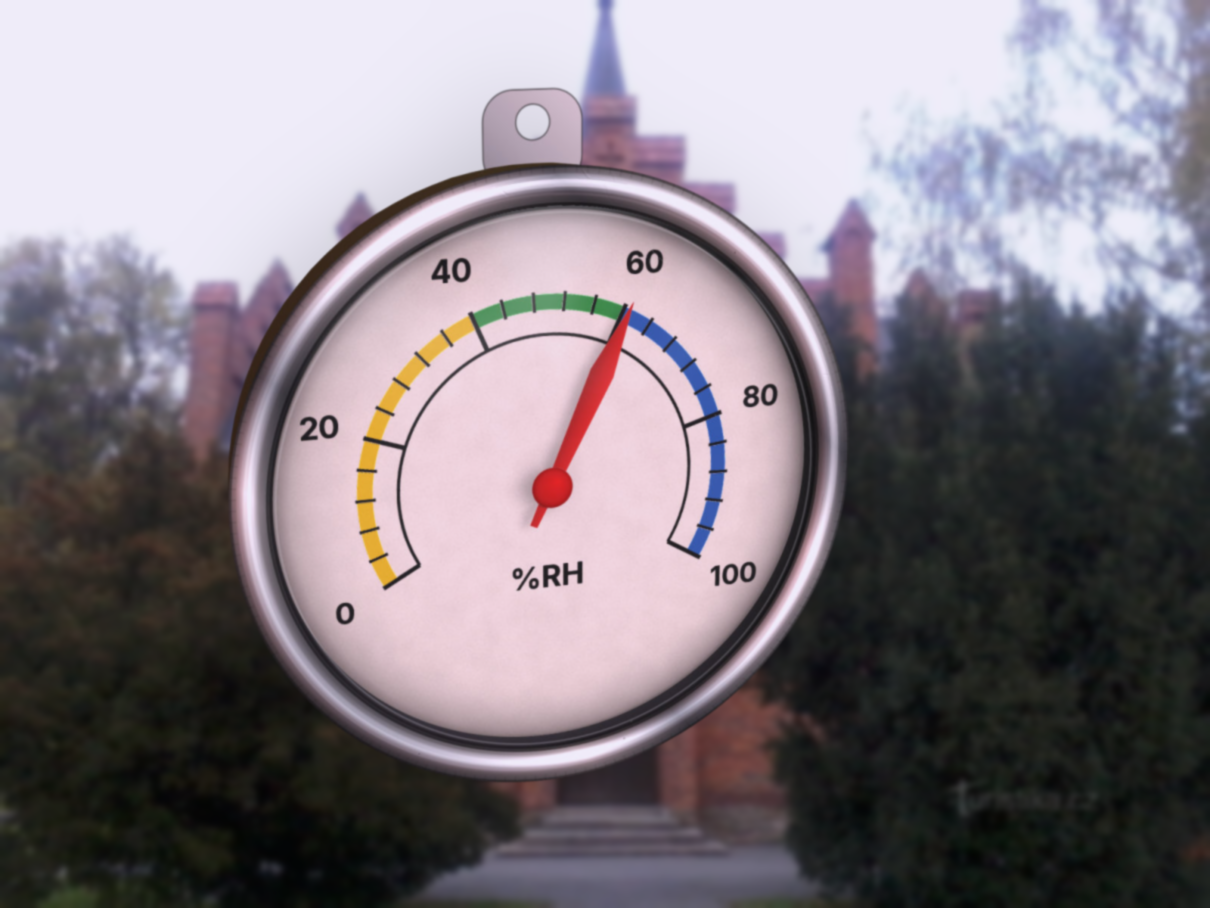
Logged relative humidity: **60** %
